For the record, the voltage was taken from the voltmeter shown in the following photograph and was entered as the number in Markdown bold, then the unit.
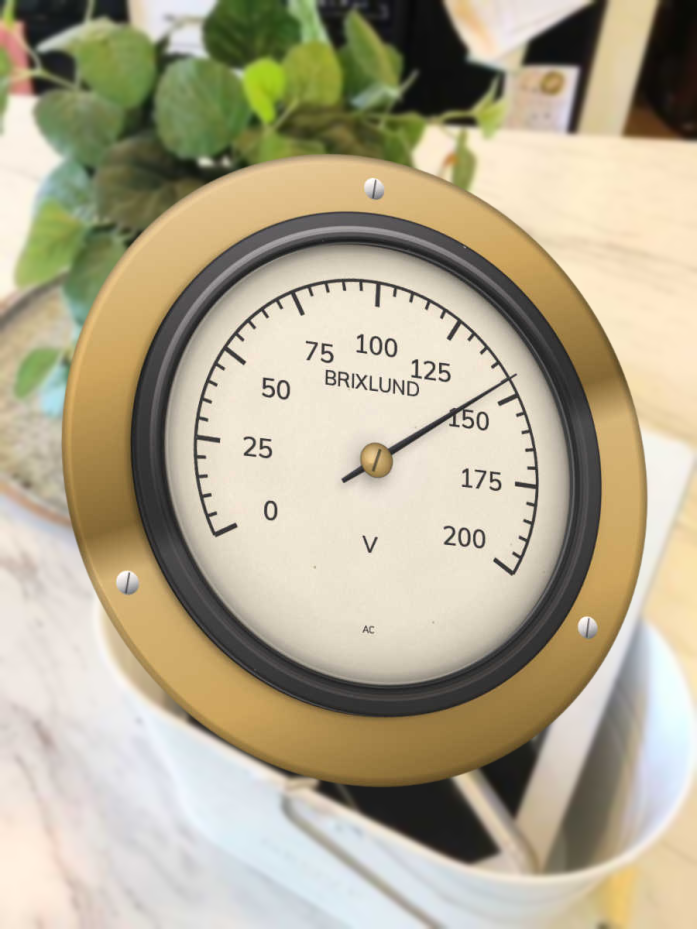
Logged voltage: **145** V
